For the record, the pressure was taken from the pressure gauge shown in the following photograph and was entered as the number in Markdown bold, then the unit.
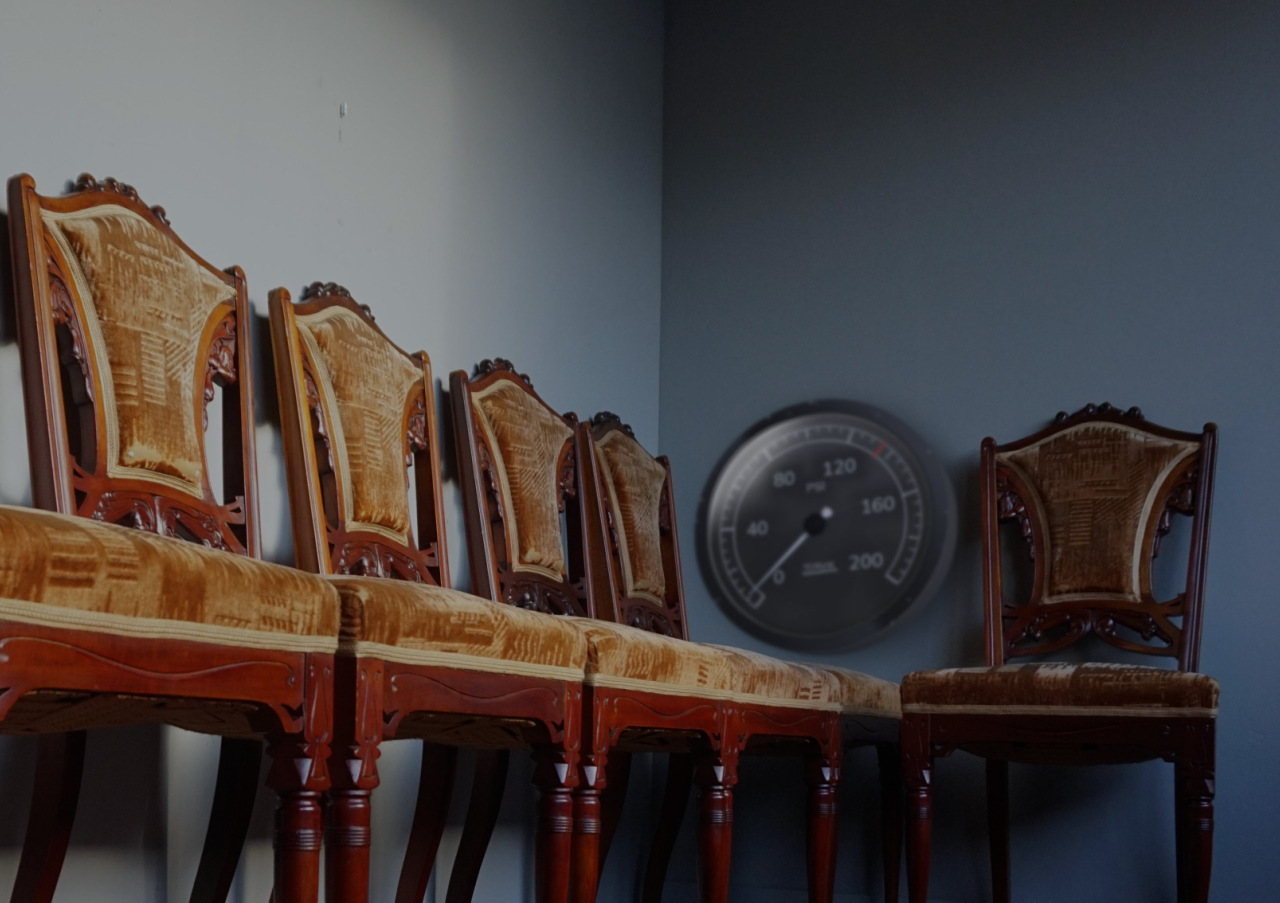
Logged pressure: **5** psi
